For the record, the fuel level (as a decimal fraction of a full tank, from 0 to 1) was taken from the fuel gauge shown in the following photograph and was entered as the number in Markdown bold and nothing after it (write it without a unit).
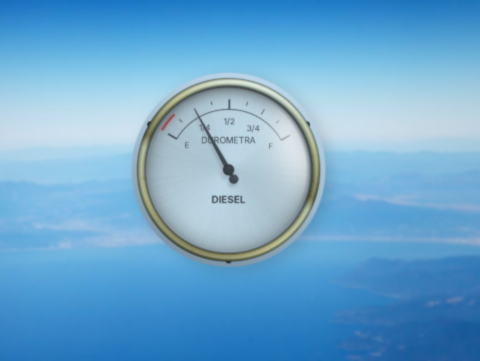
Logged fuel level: **0.25**
